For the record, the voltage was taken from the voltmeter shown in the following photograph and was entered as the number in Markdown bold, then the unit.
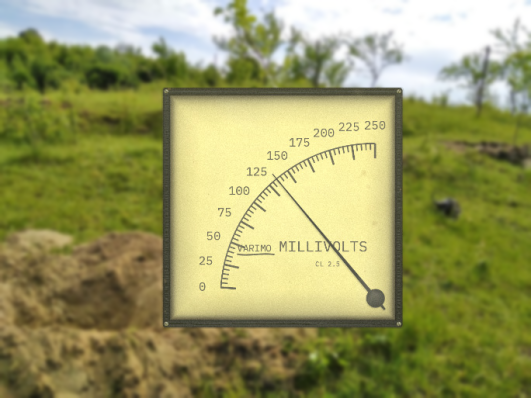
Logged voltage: **135** mV
